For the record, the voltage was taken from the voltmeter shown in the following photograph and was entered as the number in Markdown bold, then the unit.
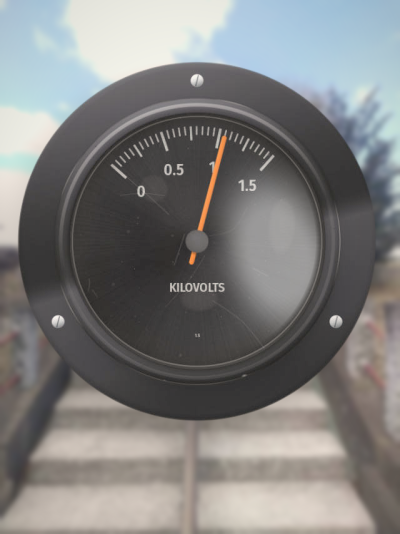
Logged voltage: **1.05** kV
